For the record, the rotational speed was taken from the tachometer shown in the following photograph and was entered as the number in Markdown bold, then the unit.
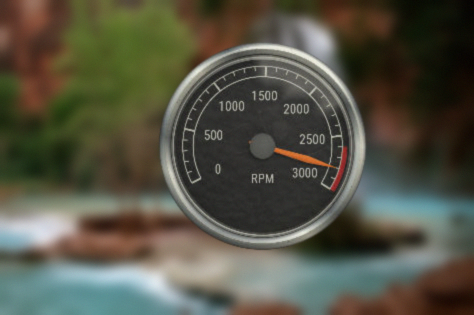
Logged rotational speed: **2800** rpm
